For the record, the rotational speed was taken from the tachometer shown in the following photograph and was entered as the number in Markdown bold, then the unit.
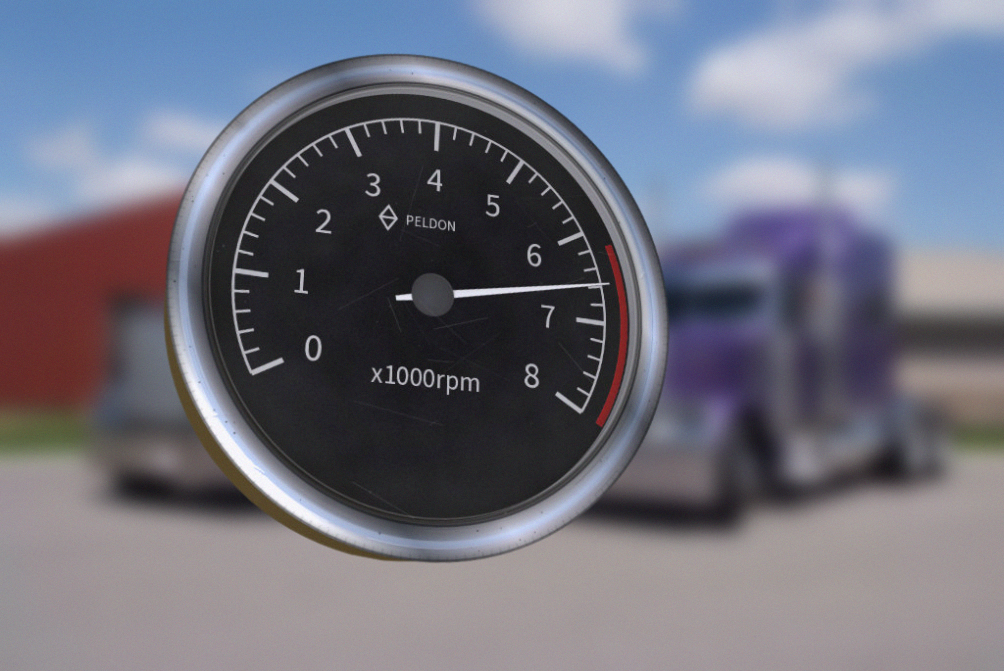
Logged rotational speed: **6600** rpm
